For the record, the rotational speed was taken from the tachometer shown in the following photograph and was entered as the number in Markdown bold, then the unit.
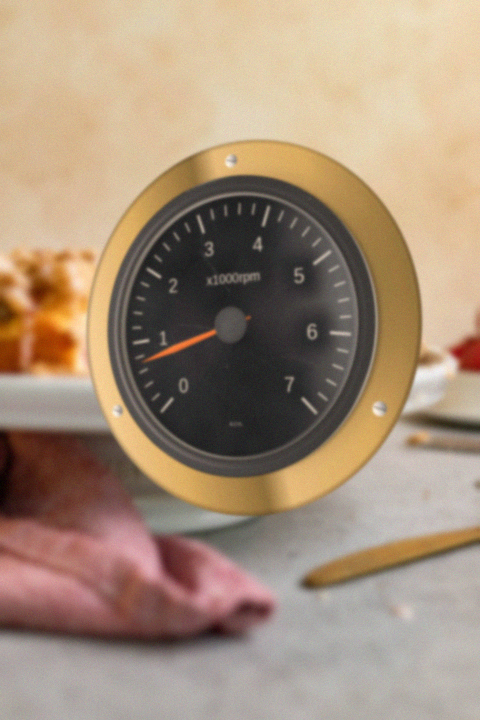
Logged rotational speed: **700** rpm
